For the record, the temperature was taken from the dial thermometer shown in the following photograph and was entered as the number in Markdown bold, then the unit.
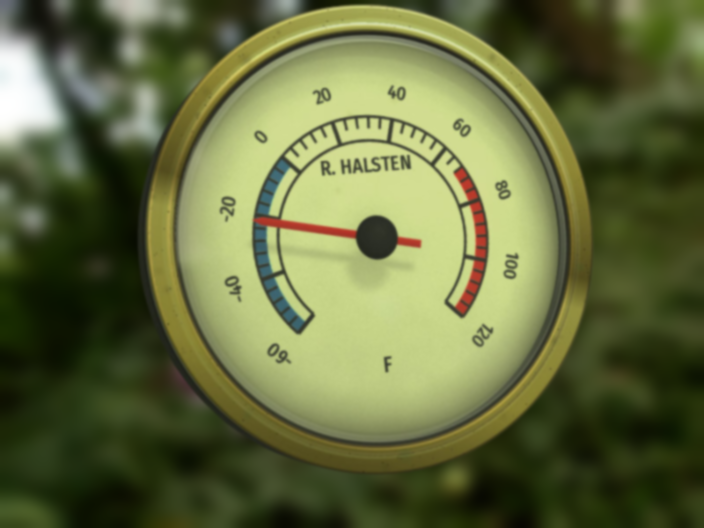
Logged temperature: **-22** °F
